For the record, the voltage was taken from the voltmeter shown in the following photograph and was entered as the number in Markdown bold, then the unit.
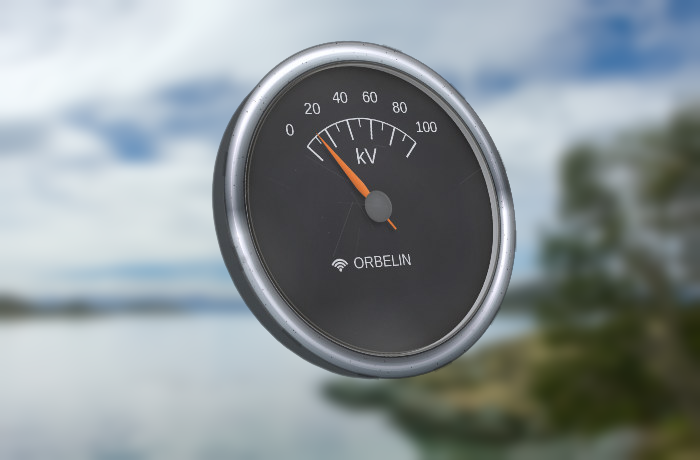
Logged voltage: **10** kV
